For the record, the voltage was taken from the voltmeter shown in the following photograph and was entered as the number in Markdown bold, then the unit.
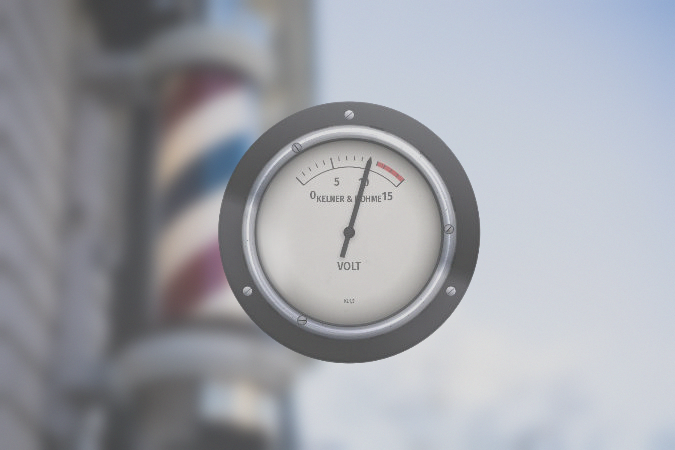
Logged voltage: **10** V
